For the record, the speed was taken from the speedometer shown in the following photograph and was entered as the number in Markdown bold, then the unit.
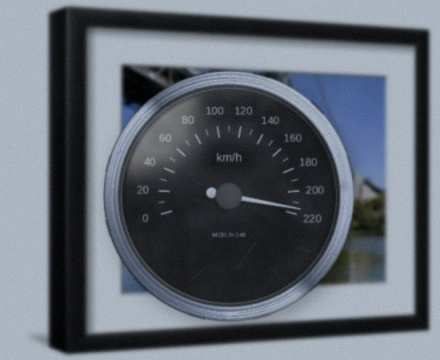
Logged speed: **215** km/h
